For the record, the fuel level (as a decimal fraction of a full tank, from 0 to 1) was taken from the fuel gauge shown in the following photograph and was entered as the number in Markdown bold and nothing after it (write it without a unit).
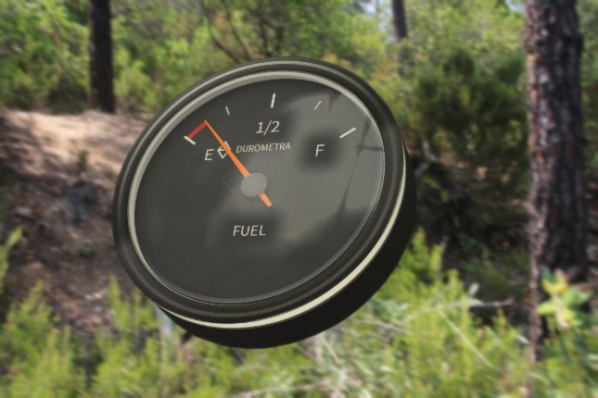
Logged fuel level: **0.125**
